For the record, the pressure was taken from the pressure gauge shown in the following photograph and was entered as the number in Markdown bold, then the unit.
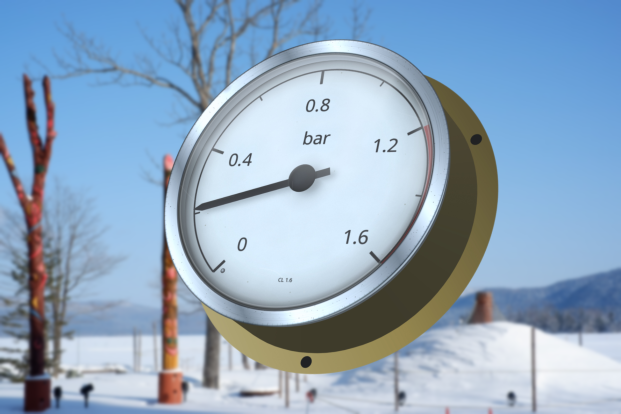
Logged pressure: **0.2** bar
